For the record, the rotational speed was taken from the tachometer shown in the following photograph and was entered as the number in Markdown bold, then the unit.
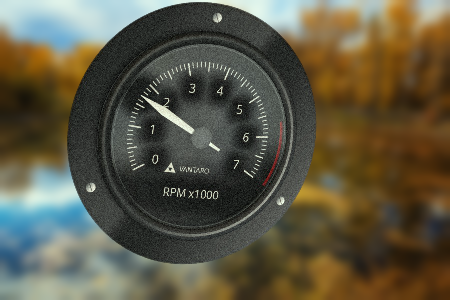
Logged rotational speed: **1700** rpm
